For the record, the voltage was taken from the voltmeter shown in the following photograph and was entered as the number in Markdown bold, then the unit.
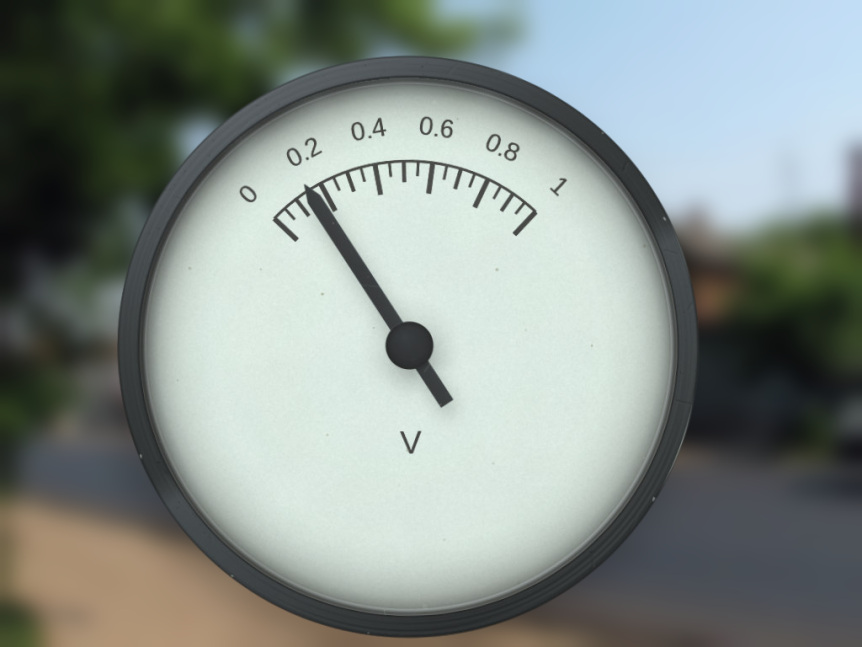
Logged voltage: **0.15** V
